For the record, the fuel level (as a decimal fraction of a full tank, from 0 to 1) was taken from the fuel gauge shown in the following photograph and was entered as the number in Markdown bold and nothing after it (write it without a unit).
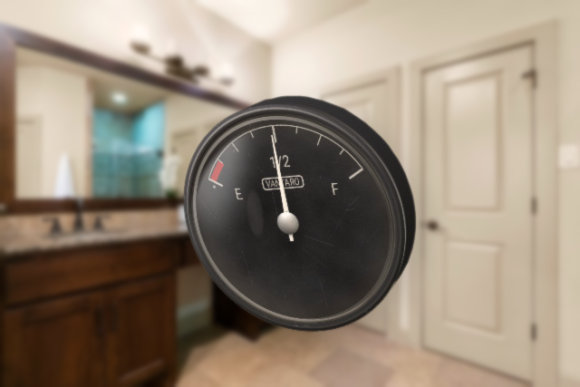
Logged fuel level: **0.5**
